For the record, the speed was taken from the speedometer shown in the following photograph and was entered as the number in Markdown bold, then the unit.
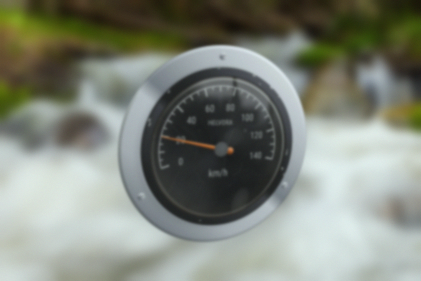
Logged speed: **20** km/h
